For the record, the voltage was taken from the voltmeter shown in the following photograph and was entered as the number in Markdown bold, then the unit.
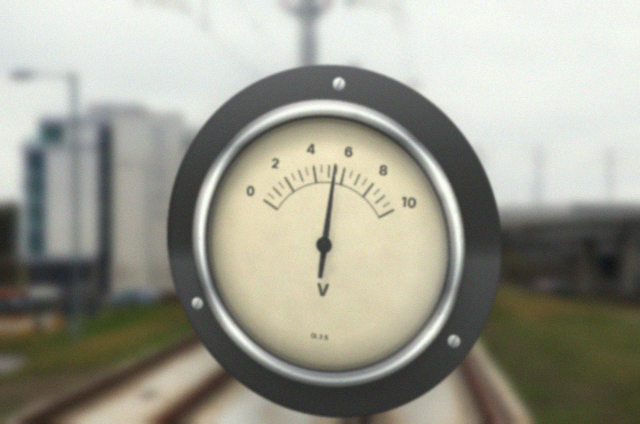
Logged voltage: **5.5** V
